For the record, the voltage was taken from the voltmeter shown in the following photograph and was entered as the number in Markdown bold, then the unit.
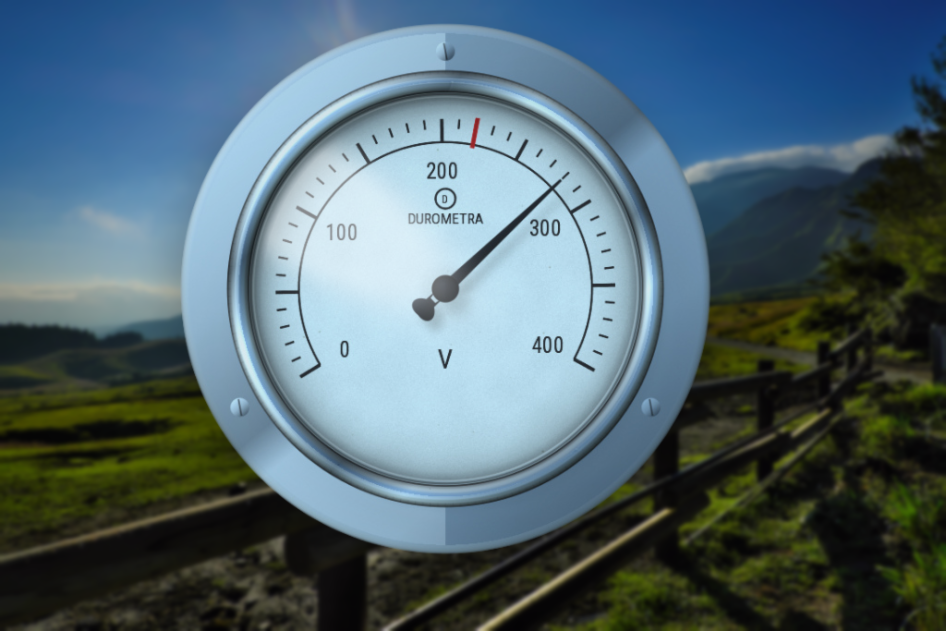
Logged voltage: **280** V
